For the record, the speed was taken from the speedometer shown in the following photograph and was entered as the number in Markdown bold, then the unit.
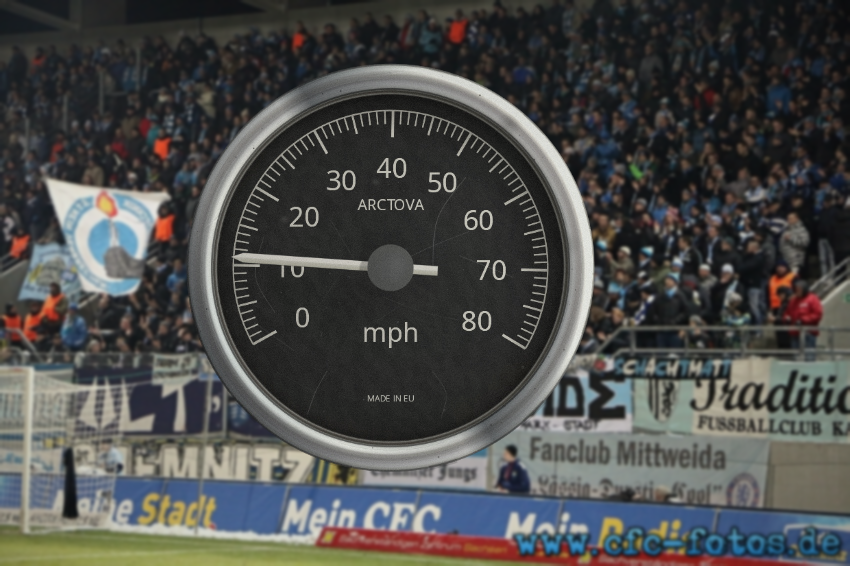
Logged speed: **11** mph
